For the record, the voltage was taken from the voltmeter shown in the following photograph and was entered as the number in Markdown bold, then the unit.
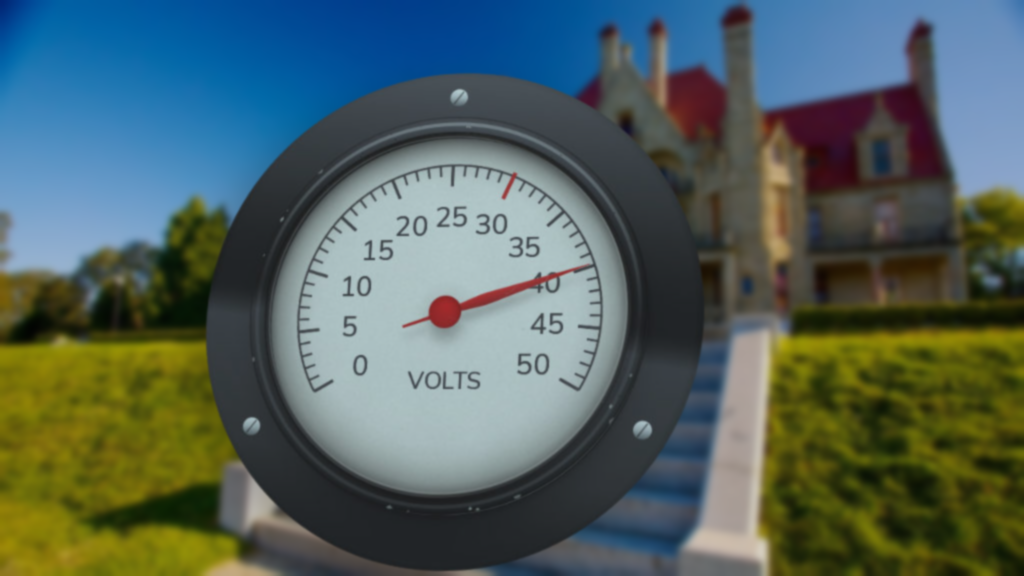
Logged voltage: **40** V
